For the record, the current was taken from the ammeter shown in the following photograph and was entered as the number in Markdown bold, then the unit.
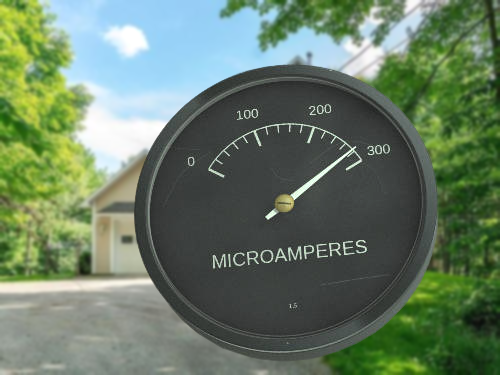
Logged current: **280** µA
